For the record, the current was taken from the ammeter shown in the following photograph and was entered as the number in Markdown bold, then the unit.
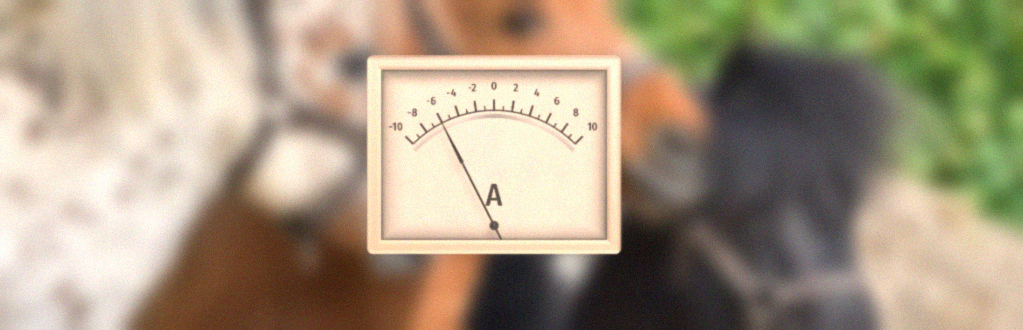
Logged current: **-6** A
